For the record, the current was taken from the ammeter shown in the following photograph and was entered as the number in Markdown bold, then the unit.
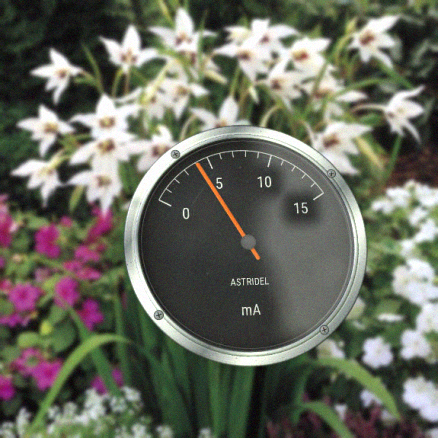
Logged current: **4** mA
